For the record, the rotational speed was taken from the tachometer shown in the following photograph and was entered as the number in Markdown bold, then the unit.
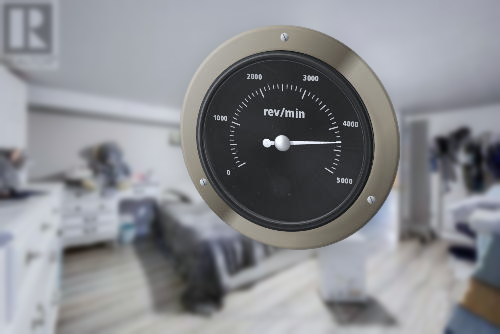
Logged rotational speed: **4300** rpm
